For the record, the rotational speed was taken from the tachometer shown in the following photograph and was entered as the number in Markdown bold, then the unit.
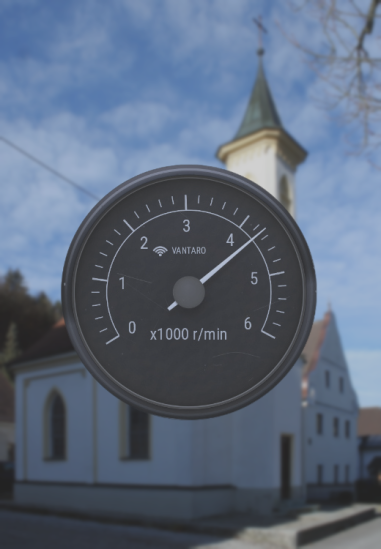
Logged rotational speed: **4300** rpm
